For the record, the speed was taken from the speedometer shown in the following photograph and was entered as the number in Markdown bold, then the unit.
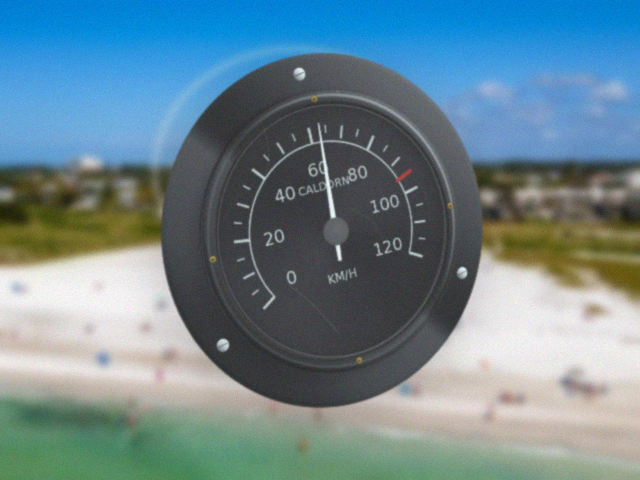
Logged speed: **62.5** km/h
